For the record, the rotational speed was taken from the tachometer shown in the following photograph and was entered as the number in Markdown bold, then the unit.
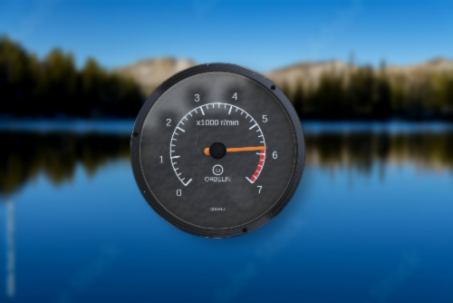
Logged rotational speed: **5800** rpm
